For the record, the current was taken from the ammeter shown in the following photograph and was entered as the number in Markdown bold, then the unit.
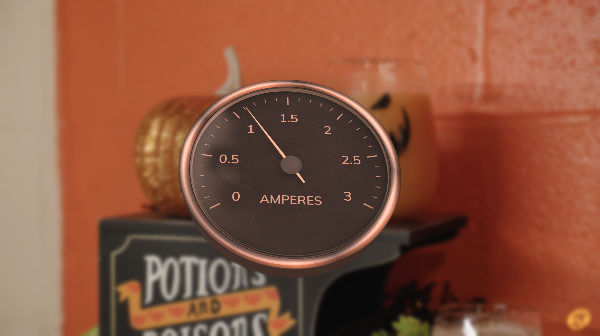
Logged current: **1.1** A
